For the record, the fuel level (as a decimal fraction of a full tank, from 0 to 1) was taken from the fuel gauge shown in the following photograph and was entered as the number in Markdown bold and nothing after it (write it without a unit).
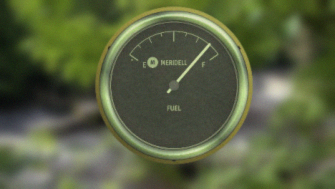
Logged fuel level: **0.875**
